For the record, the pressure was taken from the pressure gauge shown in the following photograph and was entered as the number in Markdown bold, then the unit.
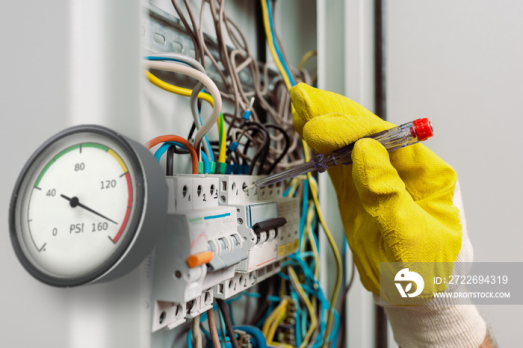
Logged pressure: **150** psi
